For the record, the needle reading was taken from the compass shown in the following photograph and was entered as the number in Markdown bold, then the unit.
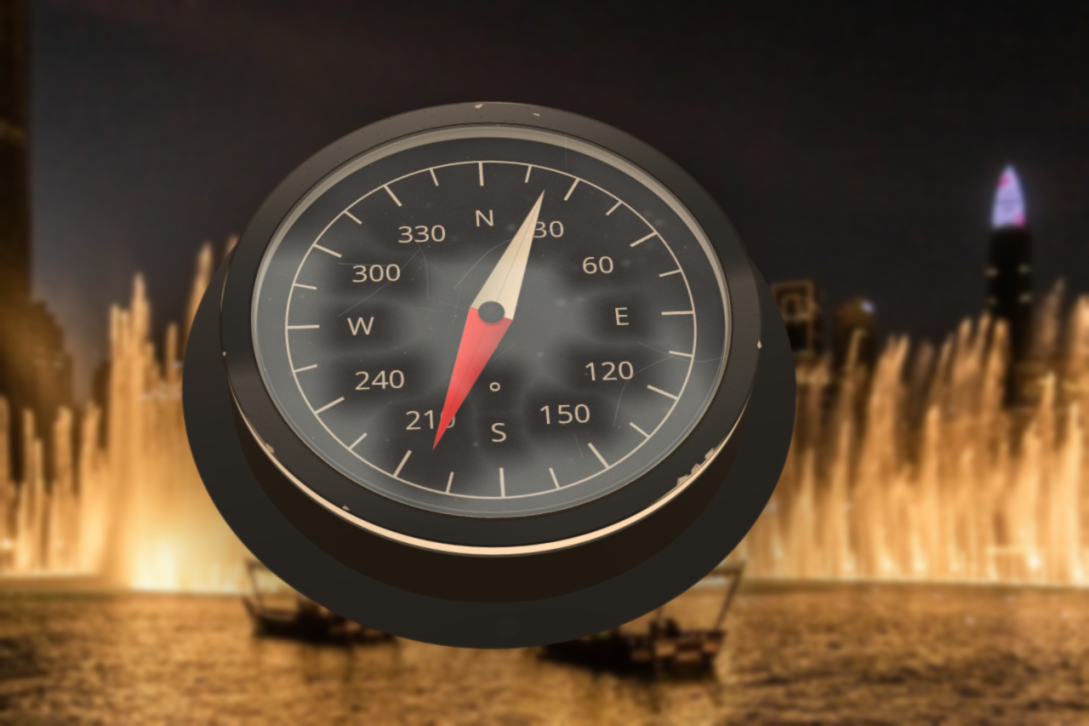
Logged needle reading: **202.5** °
